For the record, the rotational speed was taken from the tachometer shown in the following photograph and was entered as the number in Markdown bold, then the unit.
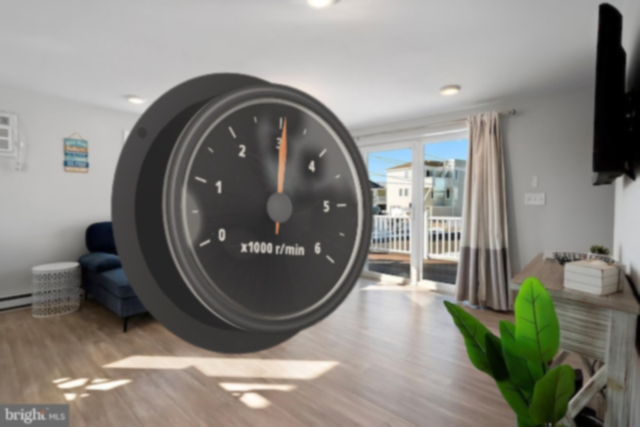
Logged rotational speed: **3000** rpm
